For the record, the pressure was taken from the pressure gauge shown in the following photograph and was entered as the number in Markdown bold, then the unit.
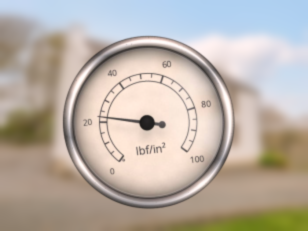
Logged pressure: **22.5** psi
